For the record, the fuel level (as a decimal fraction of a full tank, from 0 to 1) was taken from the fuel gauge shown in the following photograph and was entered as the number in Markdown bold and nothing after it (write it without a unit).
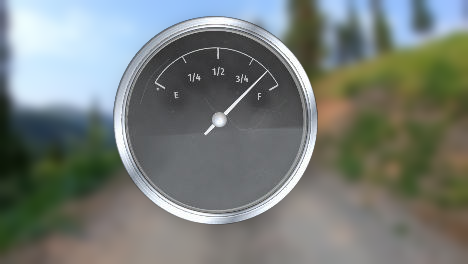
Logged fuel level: **0.875**
